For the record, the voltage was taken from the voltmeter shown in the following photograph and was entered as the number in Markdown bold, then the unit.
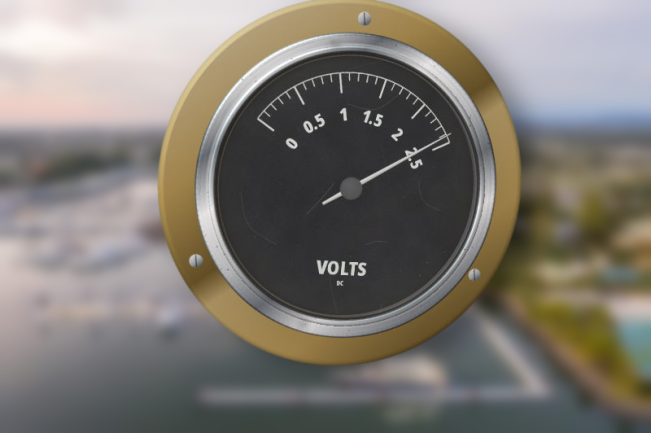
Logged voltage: **2.4** V
